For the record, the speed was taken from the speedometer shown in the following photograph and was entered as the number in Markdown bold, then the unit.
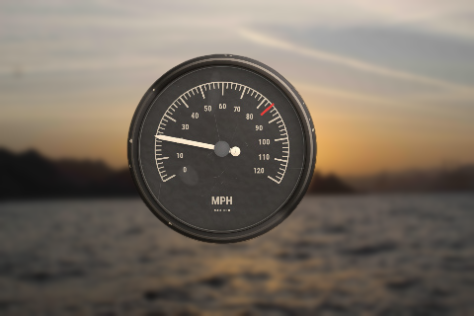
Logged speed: **20** mph
